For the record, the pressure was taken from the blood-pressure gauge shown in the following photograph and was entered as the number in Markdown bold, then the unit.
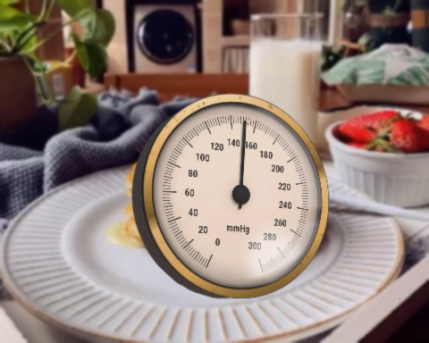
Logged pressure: **150** mmHg
